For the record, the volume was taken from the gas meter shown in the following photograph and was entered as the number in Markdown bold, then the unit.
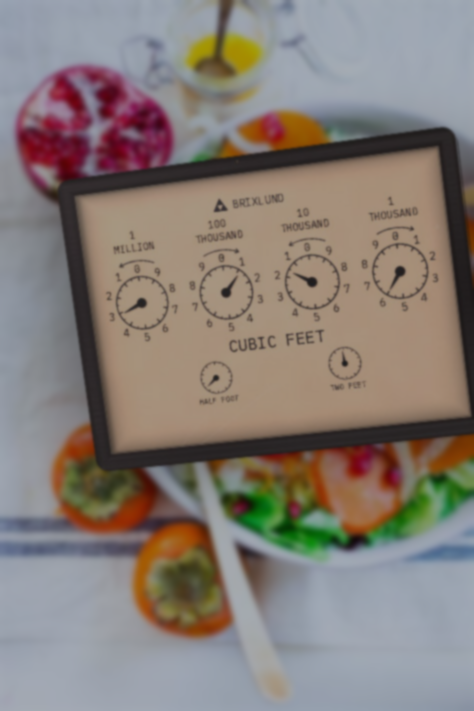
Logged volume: **311600** ft³
